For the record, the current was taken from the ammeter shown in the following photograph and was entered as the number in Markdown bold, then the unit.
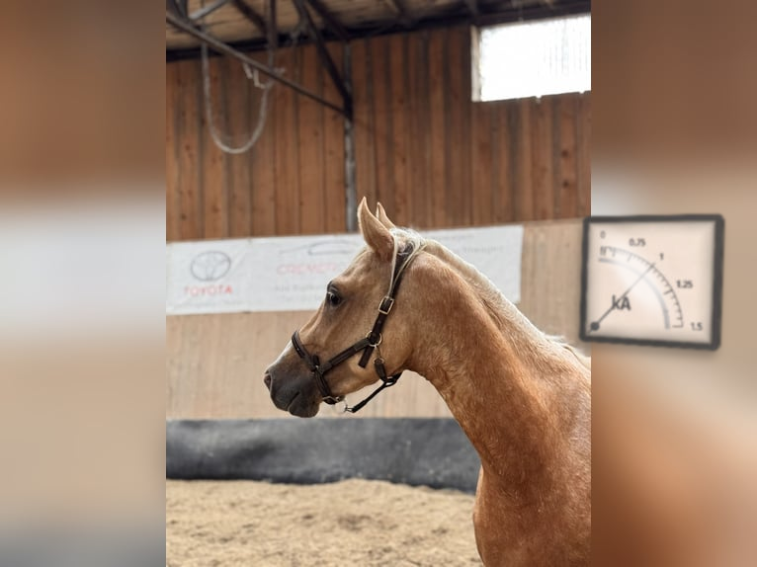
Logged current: **1** kA
